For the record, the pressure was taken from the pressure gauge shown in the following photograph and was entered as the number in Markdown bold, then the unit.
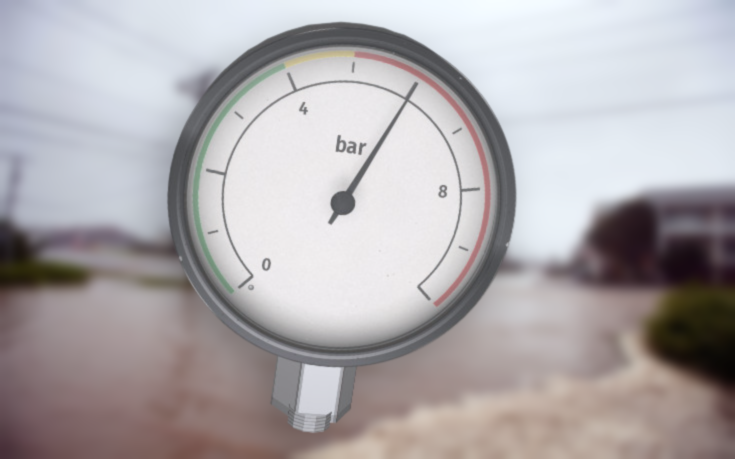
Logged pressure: **6** bar
